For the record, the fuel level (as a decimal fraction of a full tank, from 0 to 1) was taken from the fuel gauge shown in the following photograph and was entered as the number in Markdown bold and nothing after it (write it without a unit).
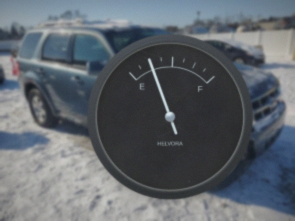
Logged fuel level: **0.25**
